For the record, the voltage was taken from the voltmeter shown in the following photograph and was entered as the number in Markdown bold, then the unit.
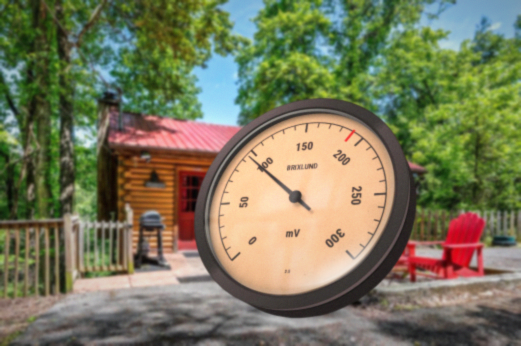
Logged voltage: **95** mV
